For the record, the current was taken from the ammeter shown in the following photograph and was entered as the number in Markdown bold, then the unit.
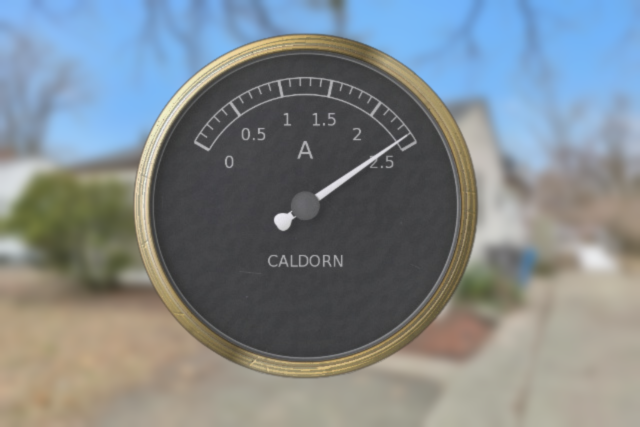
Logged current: **2.4** A
